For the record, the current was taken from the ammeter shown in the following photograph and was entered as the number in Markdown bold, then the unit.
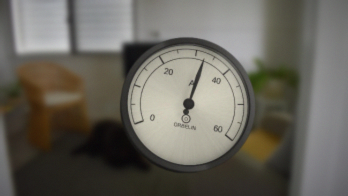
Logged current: **32.5** A
